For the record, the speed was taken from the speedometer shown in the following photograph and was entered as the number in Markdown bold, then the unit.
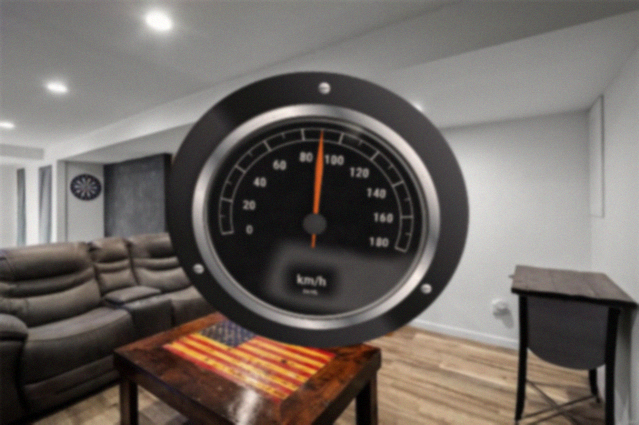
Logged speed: **90** km/h
